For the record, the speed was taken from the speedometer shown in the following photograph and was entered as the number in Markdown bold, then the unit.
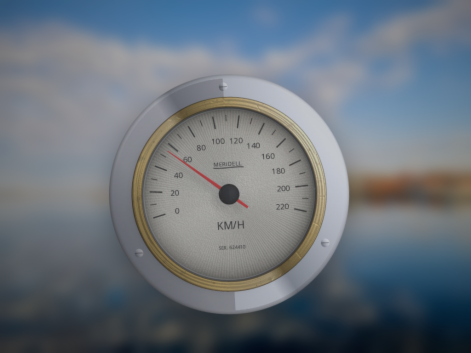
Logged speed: **55** km/h
